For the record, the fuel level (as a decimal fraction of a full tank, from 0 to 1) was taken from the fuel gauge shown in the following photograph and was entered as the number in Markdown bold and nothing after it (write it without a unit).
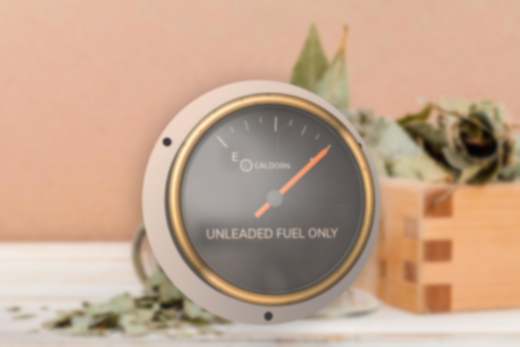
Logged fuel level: **1**
